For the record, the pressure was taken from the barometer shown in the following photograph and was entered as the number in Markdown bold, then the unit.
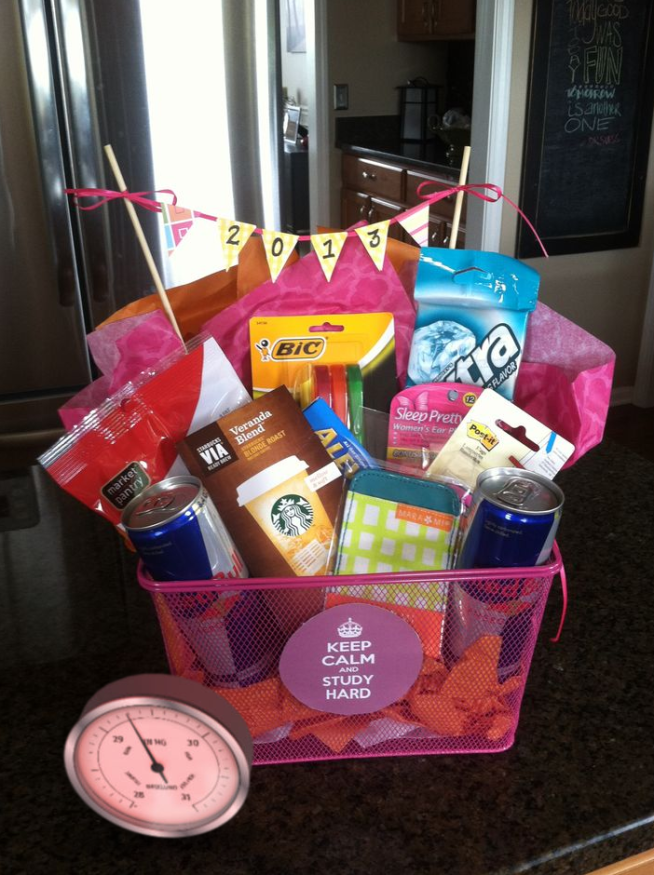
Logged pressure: **29.3** inHg
